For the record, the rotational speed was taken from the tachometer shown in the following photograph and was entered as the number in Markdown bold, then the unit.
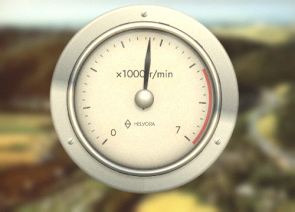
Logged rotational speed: **3700** rpm
